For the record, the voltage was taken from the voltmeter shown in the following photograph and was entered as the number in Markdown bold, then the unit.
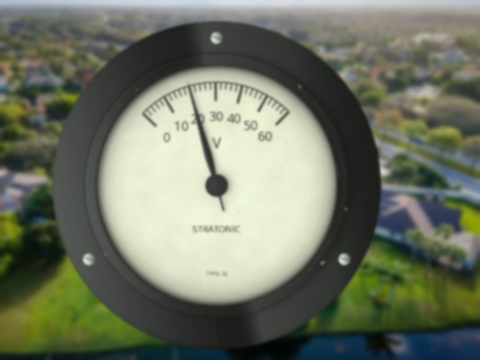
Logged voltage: **20** V
